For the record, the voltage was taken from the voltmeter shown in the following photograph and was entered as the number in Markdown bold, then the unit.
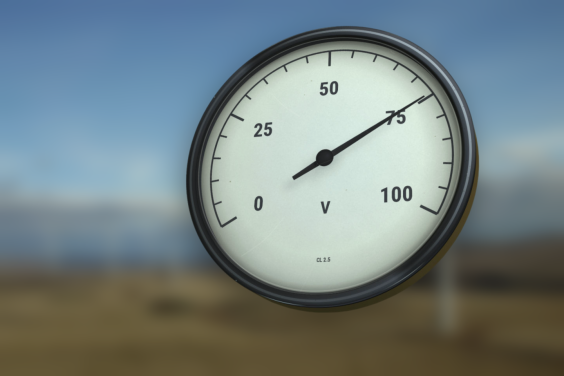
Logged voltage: **75** V
